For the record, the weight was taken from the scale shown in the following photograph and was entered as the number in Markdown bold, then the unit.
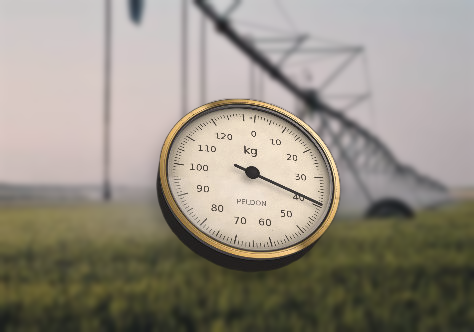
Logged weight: **40** kg
